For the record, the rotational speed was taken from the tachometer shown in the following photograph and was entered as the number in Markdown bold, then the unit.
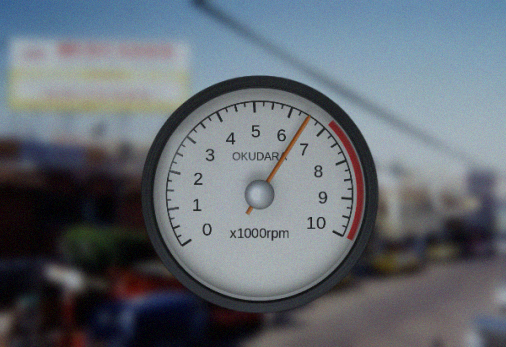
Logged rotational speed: **6500** rpm
